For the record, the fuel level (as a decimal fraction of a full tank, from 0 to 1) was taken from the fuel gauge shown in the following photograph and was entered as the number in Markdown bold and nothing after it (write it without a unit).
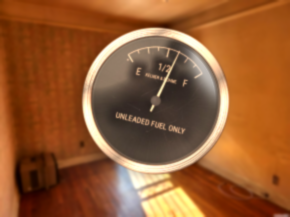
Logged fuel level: **0.625**
